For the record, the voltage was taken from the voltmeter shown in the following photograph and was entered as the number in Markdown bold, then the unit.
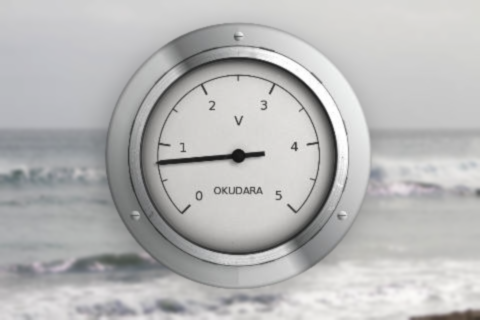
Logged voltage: **0.75** V
